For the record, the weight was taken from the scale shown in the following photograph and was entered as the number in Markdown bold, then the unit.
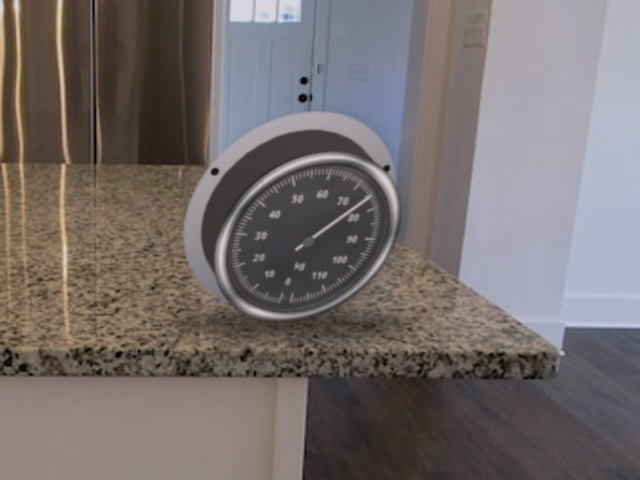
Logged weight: **75** kg
